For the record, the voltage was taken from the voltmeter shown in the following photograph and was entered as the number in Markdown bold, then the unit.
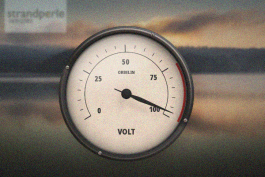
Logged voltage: **97.5** V
